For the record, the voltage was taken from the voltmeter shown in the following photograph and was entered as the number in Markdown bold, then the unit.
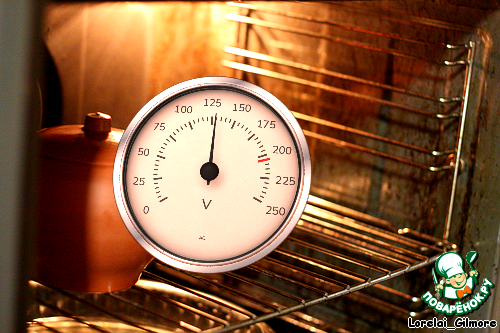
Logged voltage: **130** V
